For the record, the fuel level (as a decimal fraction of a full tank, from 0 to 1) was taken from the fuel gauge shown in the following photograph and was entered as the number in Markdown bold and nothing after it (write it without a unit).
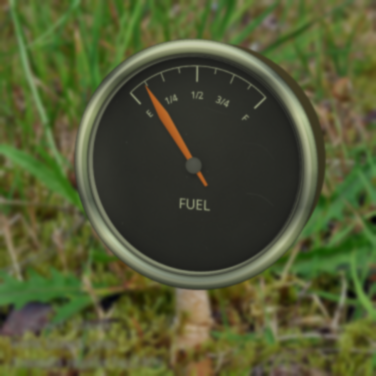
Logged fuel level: **0.125**
